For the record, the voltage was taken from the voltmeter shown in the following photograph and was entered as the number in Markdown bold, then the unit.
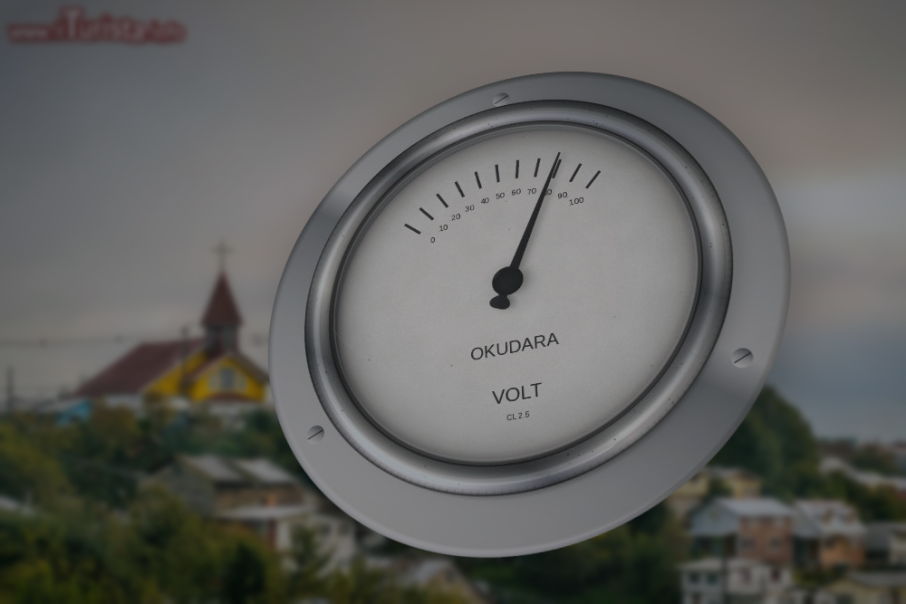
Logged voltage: **80** V
